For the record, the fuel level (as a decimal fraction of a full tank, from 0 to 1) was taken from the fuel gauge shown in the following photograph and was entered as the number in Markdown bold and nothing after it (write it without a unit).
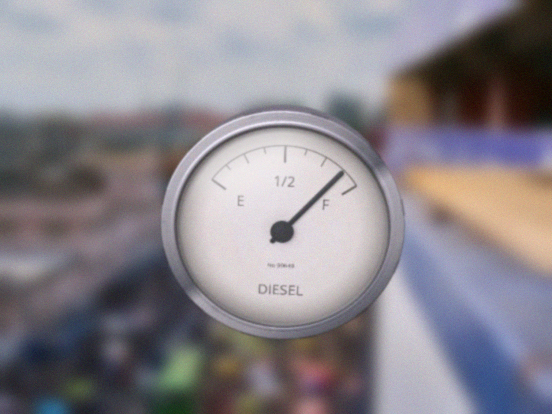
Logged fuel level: **0.875**
